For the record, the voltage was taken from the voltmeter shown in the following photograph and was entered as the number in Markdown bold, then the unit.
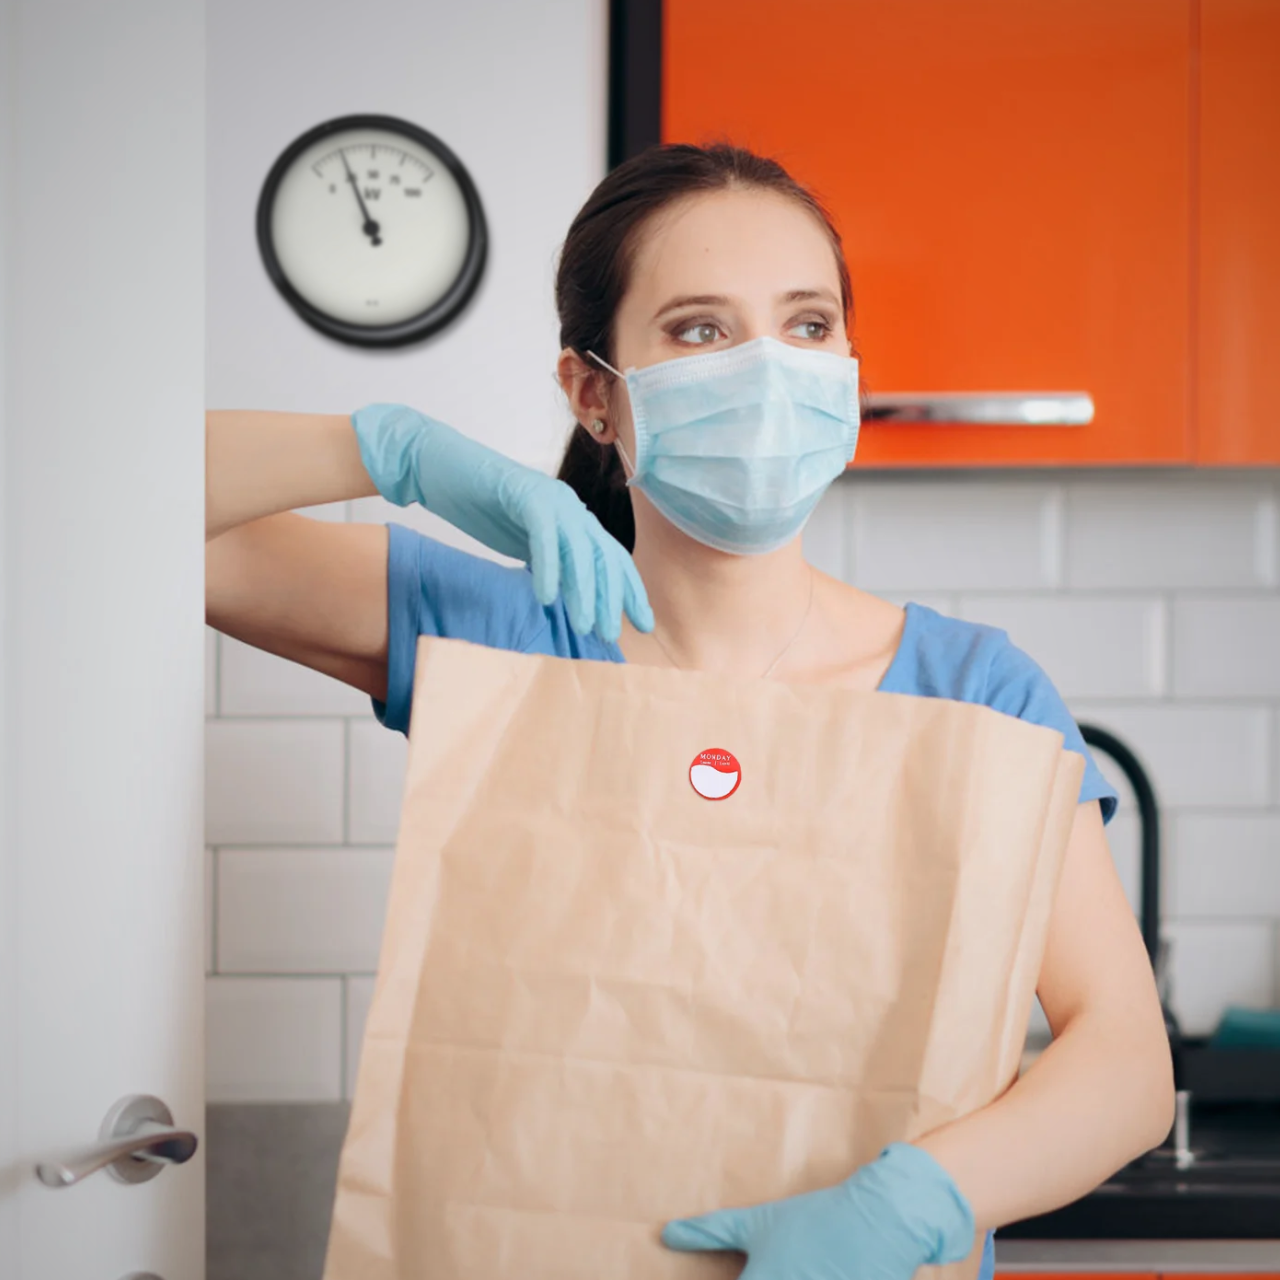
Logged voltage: **25** kV
